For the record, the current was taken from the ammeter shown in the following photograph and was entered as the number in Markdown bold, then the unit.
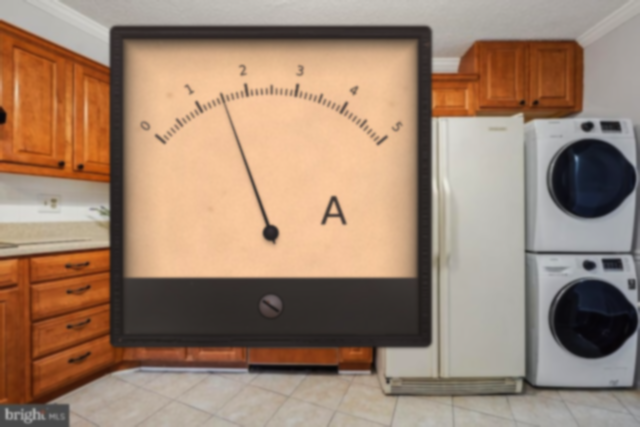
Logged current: **1.5** A
